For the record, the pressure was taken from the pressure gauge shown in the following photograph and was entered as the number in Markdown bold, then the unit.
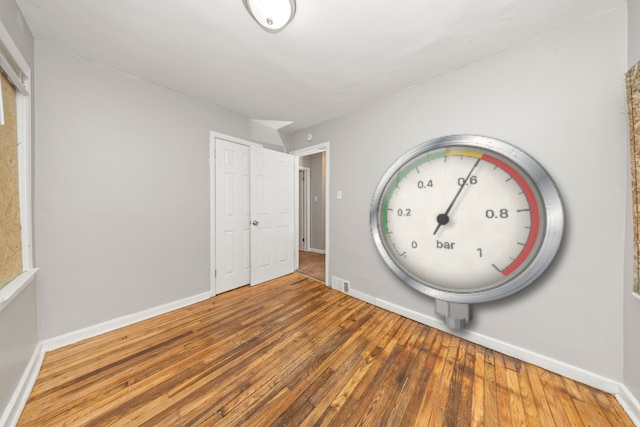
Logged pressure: **0.6** bar
